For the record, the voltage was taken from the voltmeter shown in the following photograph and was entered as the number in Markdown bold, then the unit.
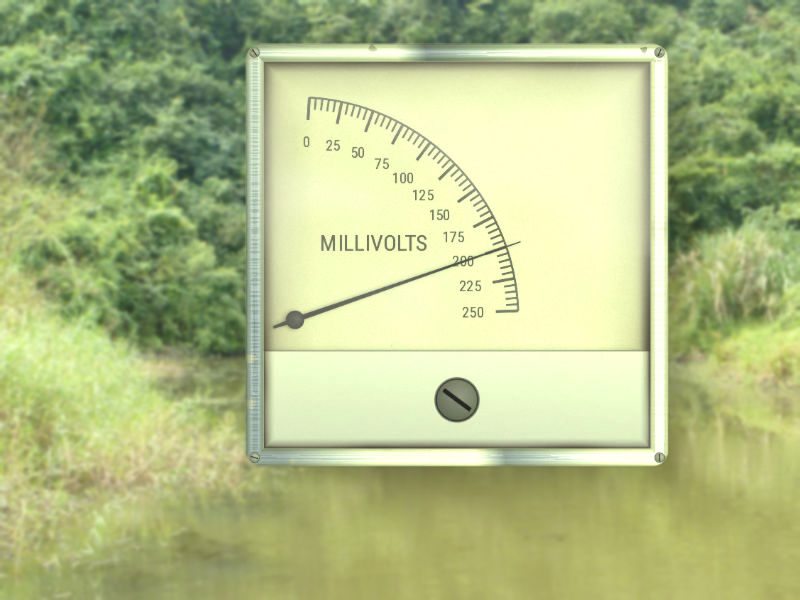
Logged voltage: **200** mV
